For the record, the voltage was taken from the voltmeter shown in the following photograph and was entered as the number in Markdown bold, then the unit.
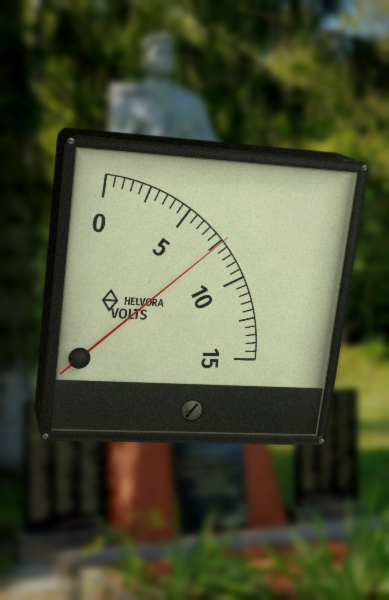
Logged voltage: **7.5** V
